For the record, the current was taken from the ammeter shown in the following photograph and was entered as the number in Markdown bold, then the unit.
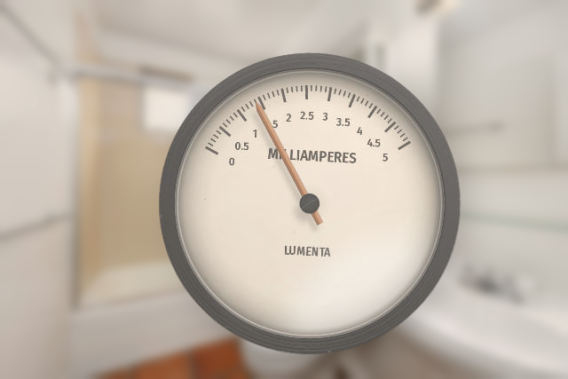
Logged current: **1.4** mA
